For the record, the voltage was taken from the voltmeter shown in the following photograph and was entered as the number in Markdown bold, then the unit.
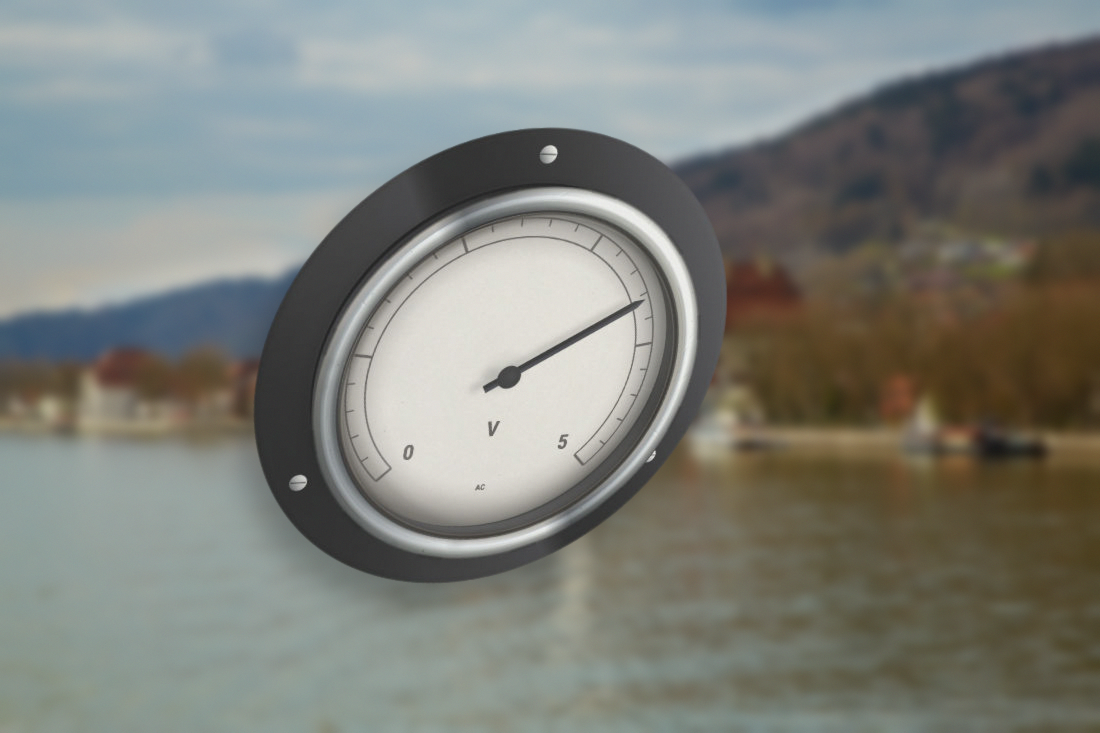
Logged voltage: **3.6** V
